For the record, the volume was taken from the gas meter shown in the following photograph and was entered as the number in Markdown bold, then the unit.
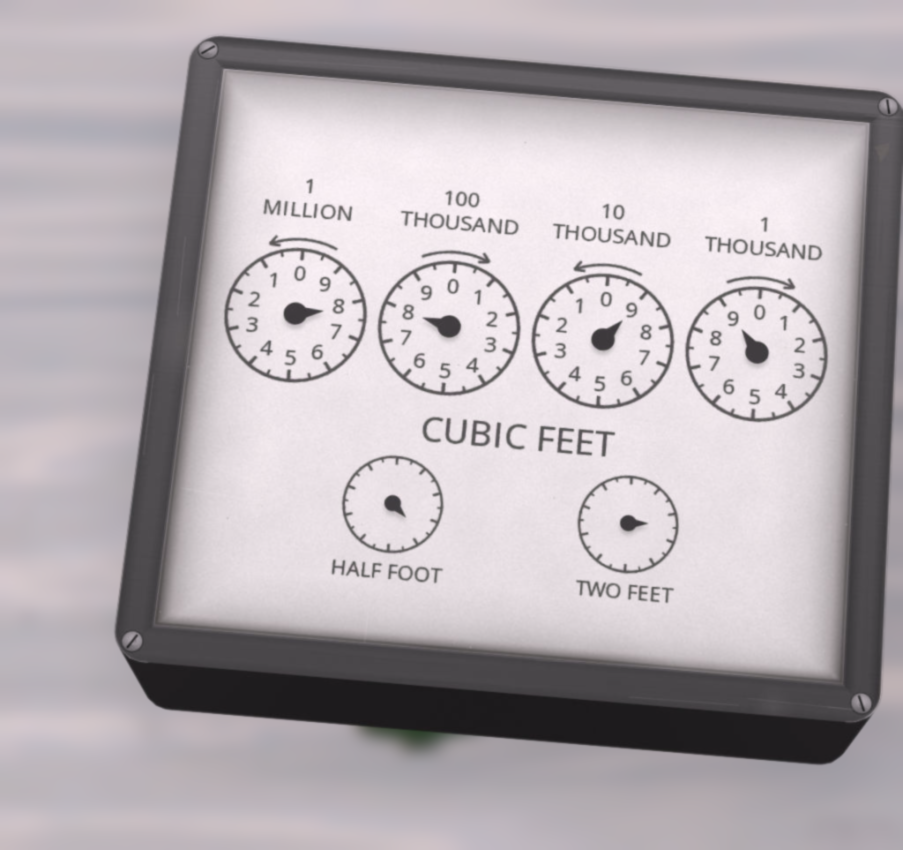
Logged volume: **778900** ft³
